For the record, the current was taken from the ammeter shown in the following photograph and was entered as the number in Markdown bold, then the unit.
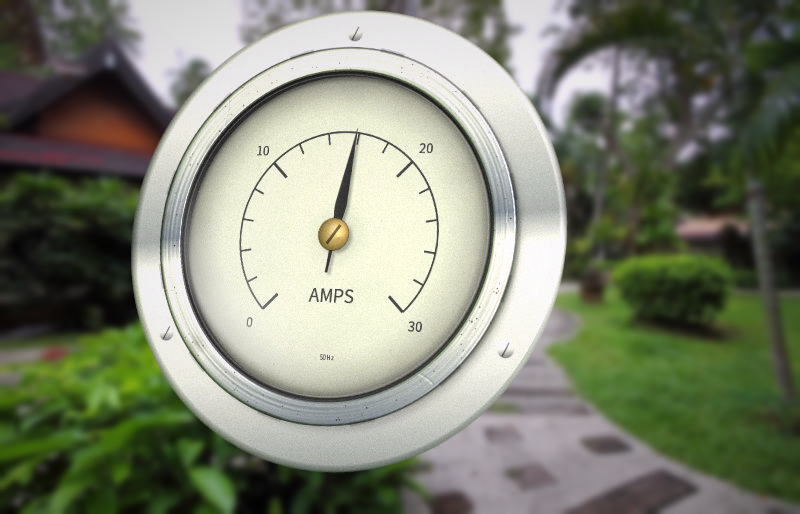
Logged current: **16** A
